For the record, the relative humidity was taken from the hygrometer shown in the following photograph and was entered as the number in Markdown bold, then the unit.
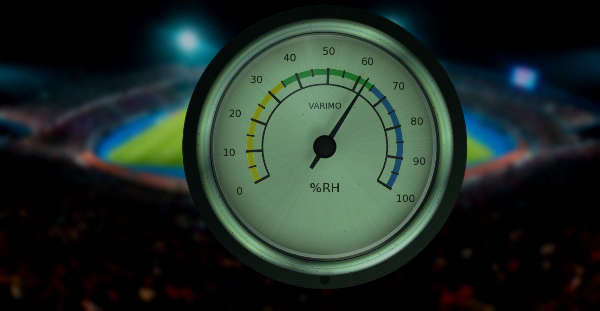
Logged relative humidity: **62.5** %
